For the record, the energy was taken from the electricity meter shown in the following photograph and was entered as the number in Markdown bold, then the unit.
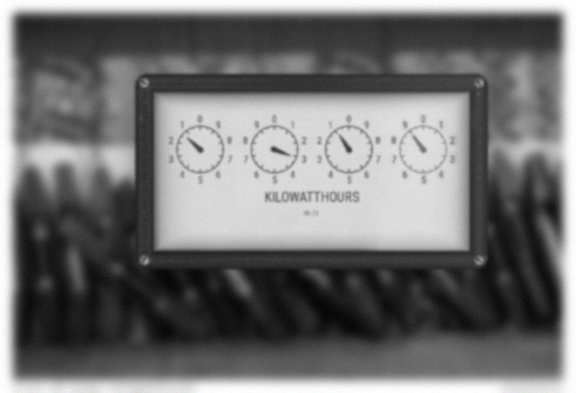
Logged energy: **1309** kWh
